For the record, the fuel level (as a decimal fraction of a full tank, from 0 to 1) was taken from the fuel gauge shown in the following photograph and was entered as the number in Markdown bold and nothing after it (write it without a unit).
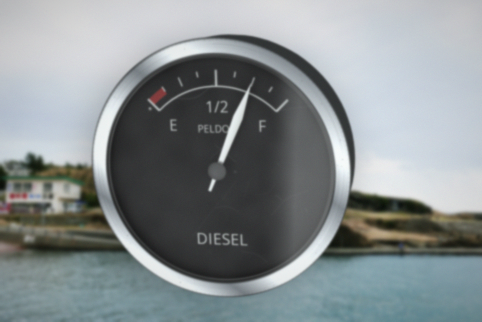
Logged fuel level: **0.75**
